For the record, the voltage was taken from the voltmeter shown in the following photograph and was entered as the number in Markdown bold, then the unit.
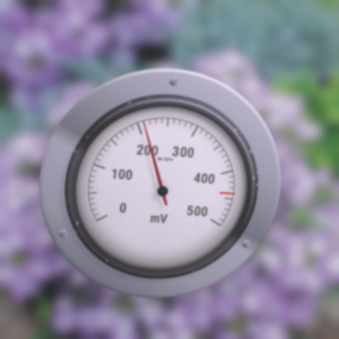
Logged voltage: **210** mV
